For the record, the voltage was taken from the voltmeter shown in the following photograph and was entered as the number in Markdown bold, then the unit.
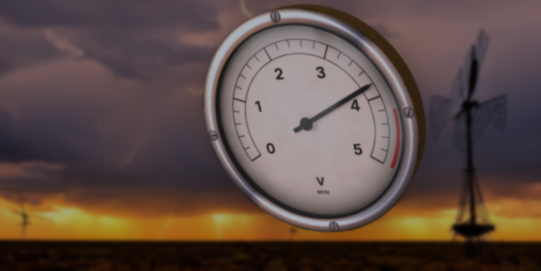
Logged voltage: **3.8** V
